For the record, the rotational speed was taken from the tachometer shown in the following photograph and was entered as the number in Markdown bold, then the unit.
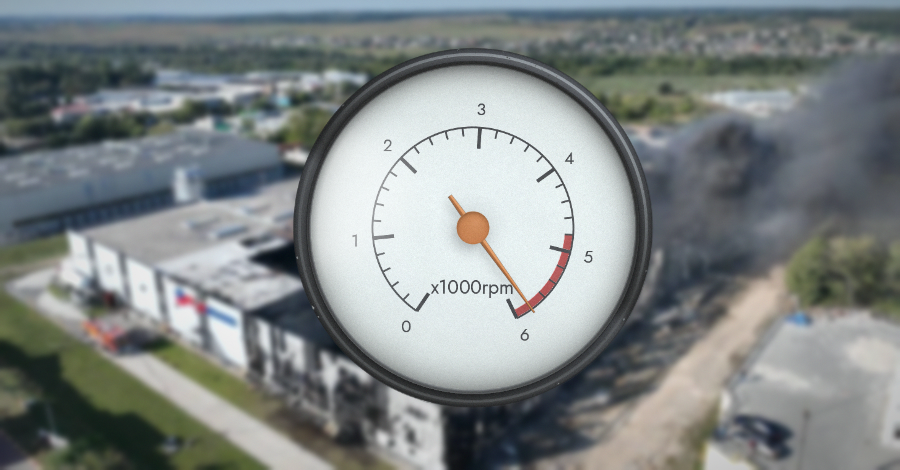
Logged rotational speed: **5800** rpm
